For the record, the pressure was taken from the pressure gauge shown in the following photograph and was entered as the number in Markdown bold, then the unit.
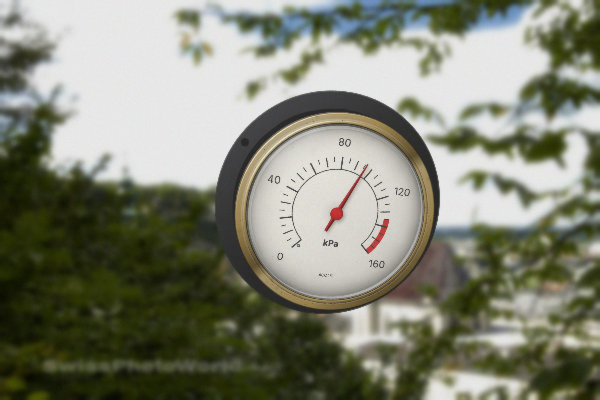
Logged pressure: **95** kPa
